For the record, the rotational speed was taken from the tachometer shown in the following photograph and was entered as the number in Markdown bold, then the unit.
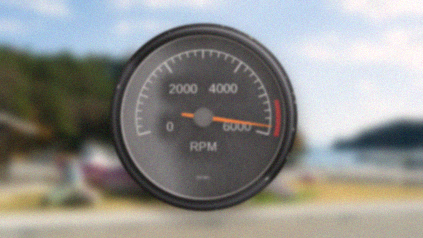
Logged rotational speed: **5800** rpm
